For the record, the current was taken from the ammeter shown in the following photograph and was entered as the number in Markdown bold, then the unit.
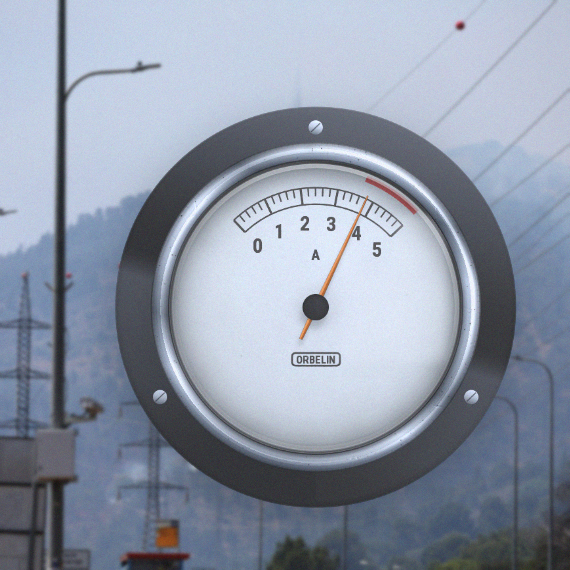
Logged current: **3.8** A
